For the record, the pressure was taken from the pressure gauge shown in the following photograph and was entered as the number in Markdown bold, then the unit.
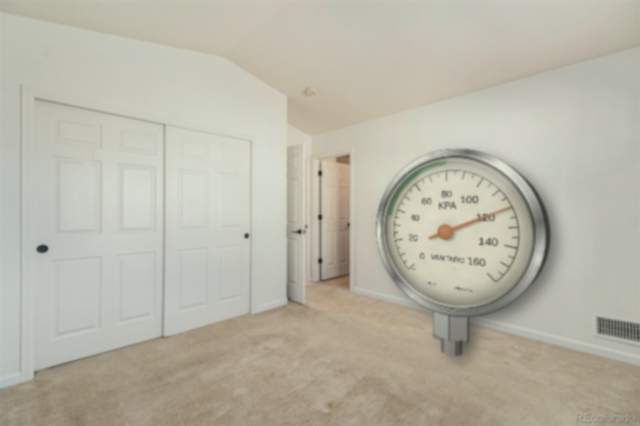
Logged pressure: **120** kPa
